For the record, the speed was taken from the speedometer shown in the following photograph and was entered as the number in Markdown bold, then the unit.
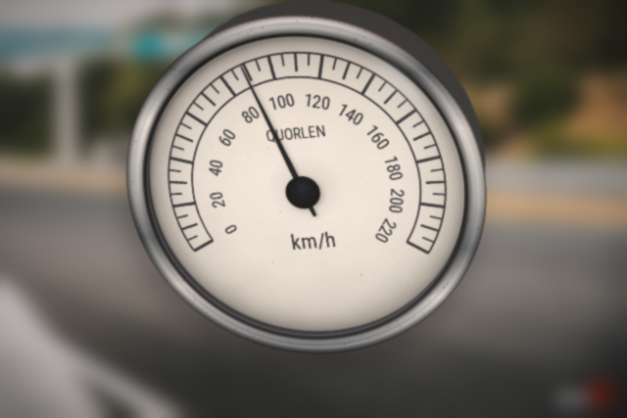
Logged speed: **90** km/h
